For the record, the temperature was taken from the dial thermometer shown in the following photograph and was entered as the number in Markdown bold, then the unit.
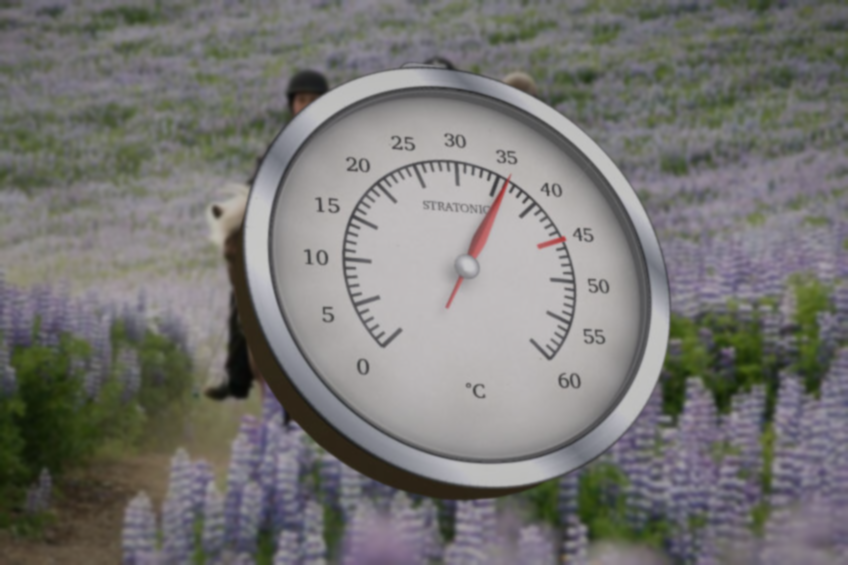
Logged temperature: **36** °C
